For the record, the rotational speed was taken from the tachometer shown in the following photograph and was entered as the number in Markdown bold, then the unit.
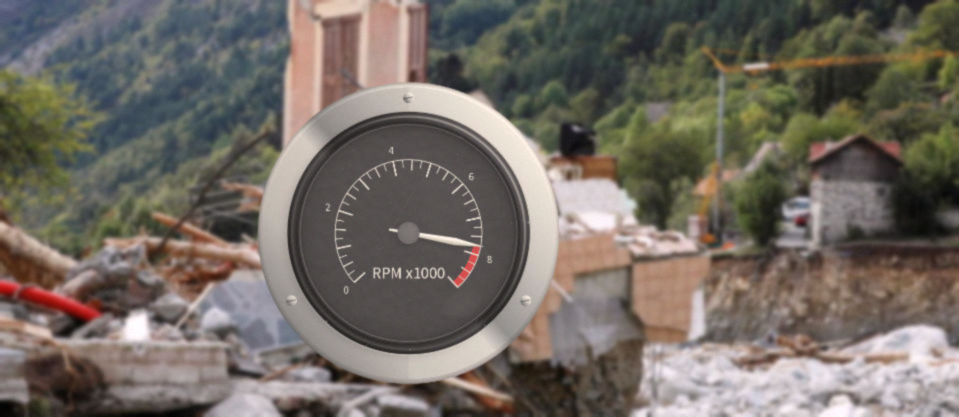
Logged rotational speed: **7750** rpm
